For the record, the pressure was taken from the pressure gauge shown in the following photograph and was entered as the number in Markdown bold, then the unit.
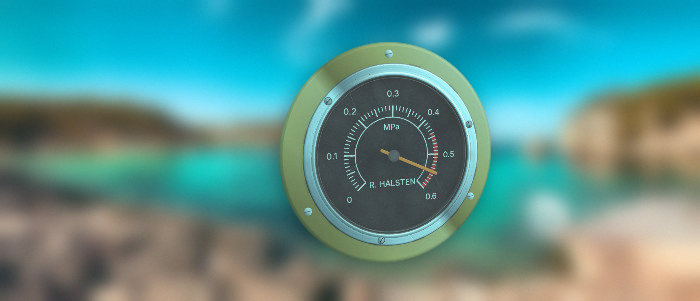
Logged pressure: **0.55** MPa
